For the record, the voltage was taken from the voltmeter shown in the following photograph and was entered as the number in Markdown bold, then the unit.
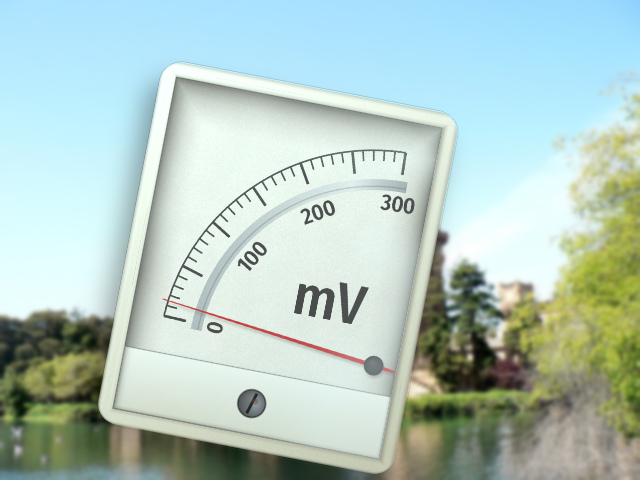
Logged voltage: **15** mV
